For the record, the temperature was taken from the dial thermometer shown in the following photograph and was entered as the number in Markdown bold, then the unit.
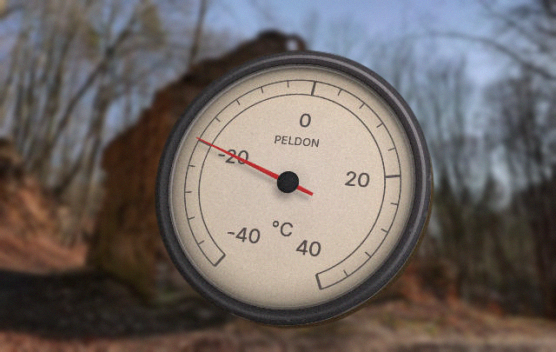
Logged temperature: **-20** °C
